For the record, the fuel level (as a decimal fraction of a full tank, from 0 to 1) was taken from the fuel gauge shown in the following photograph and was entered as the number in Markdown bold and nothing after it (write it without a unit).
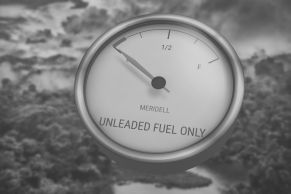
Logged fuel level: **0**
